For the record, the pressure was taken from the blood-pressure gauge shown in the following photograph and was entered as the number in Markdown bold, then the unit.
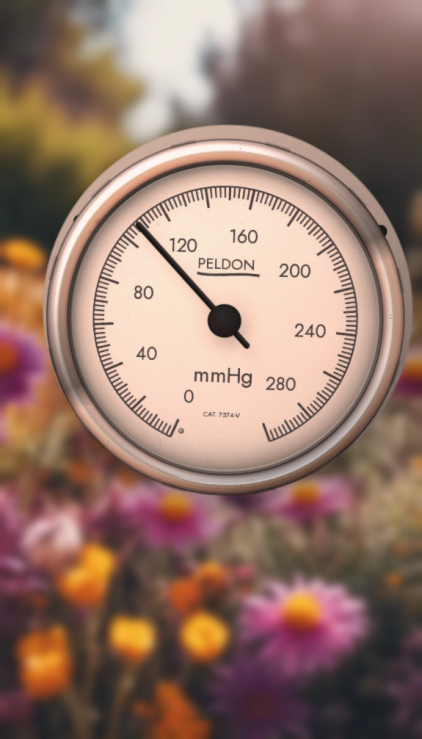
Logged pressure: **108** mmHg
